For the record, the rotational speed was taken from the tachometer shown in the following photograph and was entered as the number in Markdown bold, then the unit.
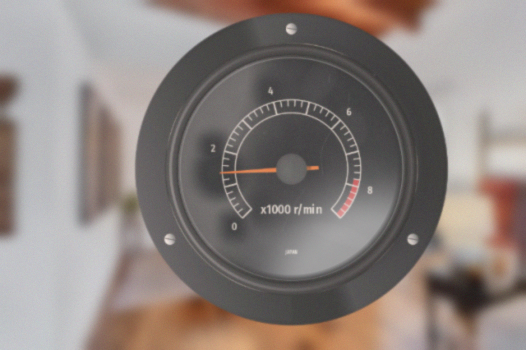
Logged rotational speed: **1400** rpm
